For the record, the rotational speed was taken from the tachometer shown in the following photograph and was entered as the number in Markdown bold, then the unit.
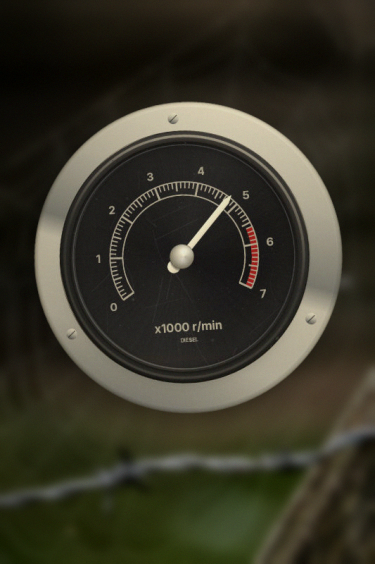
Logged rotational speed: **4800** rpm
